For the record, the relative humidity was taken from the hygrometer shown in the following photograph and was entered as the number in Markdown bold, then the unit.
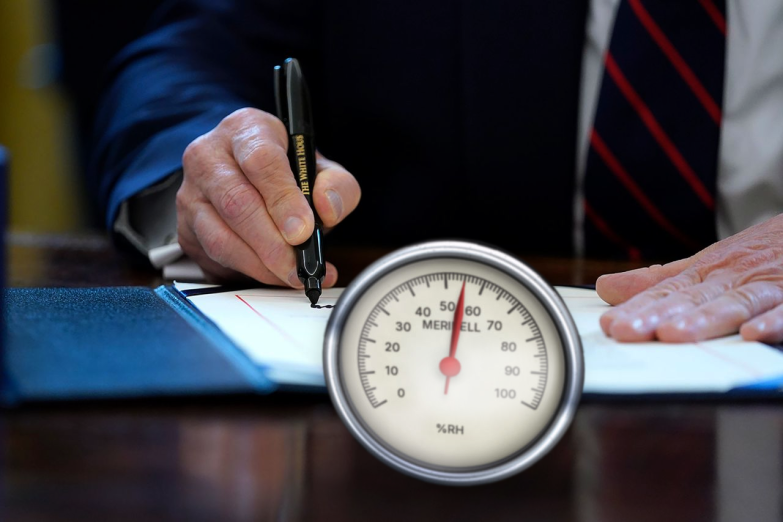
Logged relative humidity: **55** %
